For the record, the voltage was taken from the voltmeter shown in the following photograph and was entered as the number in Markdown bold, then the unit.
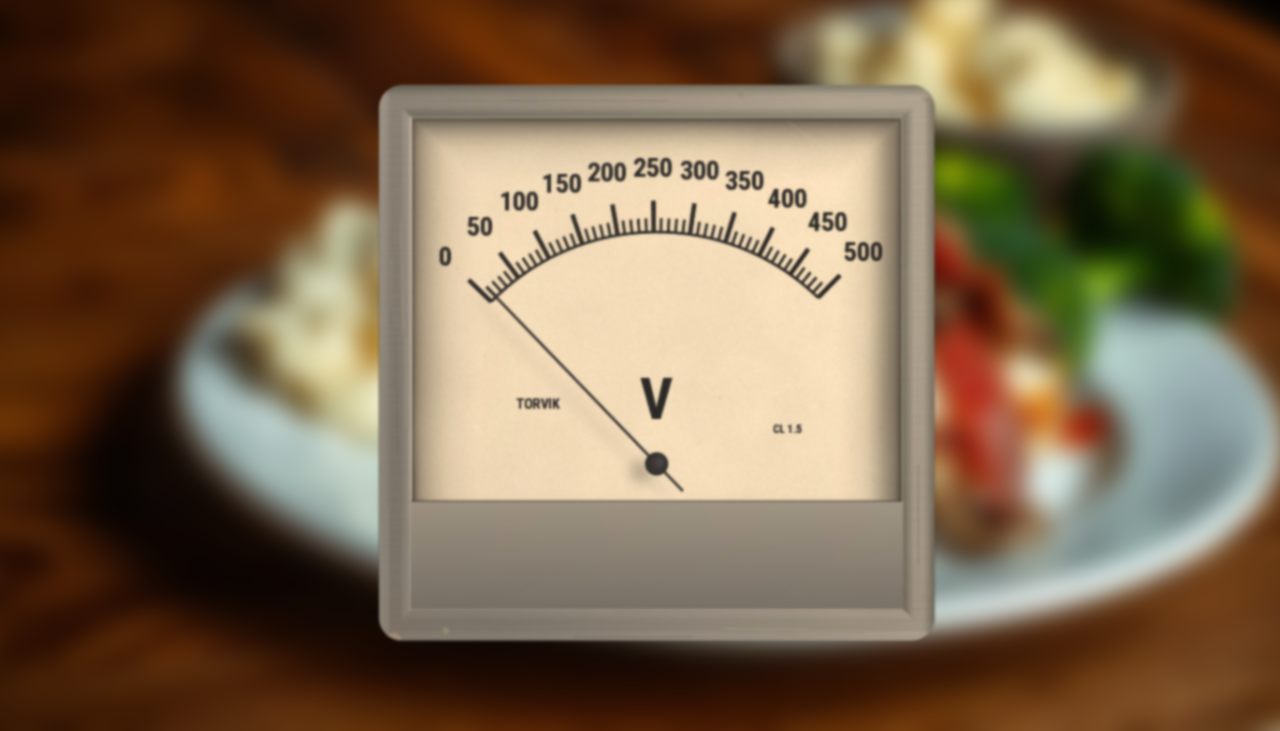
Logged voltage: **10** V
